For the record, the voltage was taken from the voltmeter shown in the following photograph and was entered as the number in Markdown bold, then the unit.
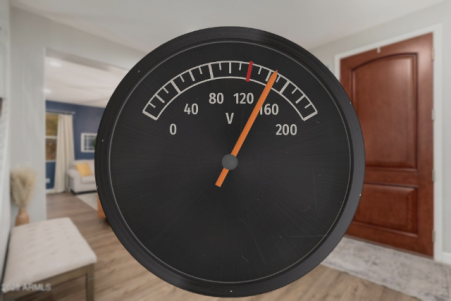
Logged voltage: **145** V
